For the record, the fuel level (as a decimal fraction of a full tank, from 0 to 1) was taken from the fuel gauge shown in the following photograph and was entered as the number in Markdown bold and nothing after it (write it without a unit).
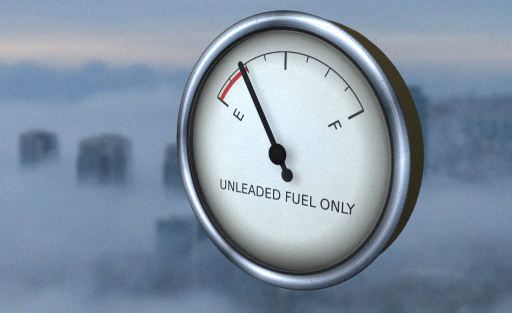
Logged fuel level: **0.25**
